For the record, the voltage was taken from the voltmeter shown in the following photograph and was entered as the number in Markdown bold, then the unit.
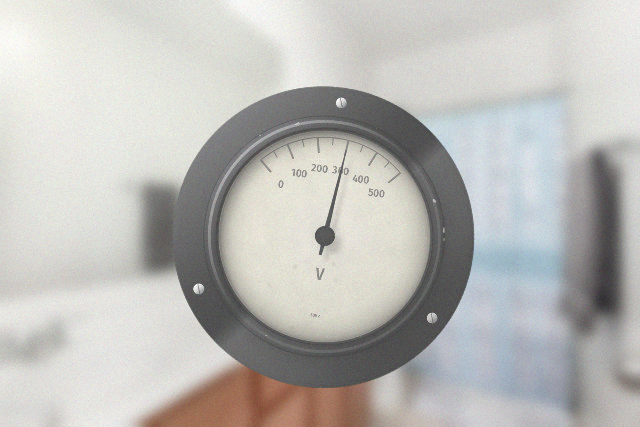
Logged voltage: **300** V
